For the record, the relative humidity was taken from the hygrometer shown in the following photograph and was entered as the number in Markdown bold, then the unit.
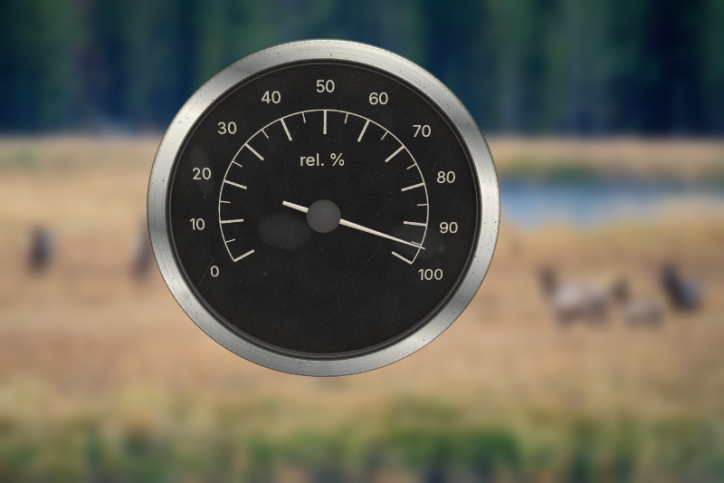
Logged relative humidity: **95** %
